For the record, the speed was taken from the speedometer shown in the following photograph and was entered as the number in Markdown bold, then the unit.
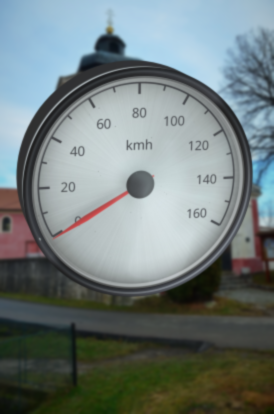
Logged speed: **0** km/h
